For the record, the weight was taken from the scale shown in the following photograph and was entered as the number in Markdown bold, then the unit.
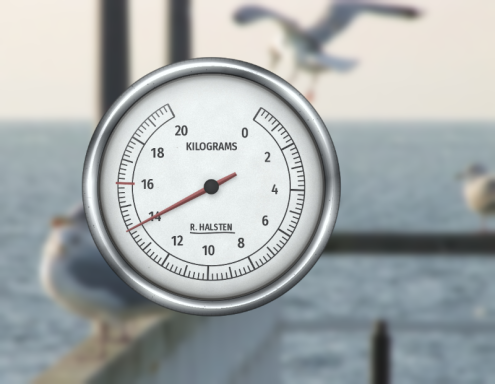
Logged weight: **14** kg
